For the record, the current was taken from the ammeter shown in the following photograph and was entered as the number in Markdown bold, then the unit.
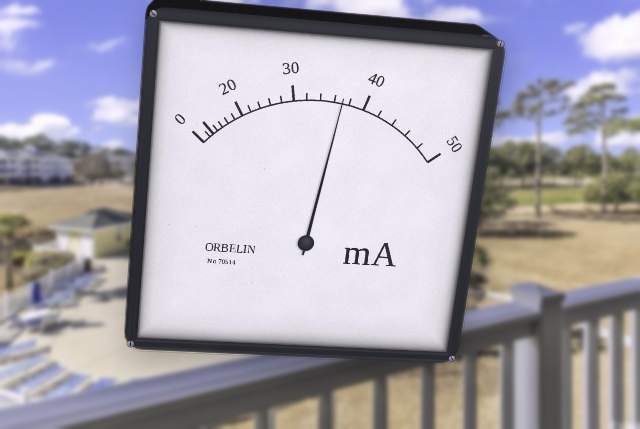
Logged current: **37** mA
